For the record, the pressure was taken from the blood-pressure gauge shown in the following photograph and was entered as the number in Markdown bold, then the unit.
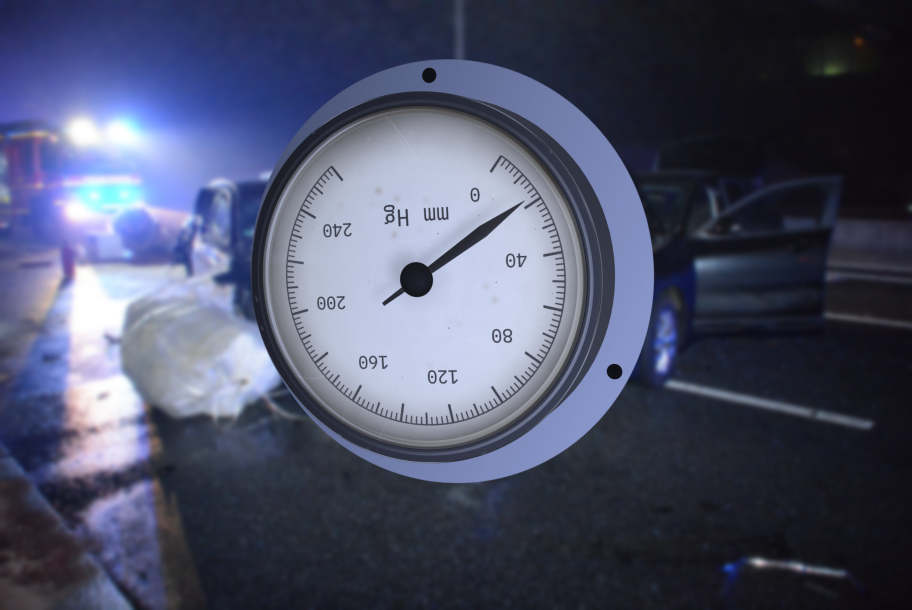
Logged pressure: **18** mmHg
